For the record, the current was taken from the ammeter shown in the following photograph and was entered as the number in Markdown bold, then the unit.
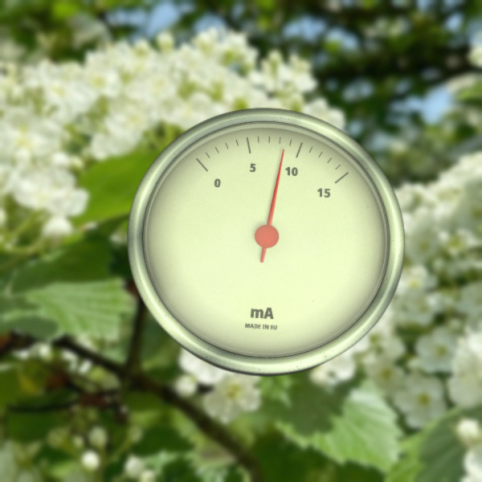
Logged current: **8.5** mA
